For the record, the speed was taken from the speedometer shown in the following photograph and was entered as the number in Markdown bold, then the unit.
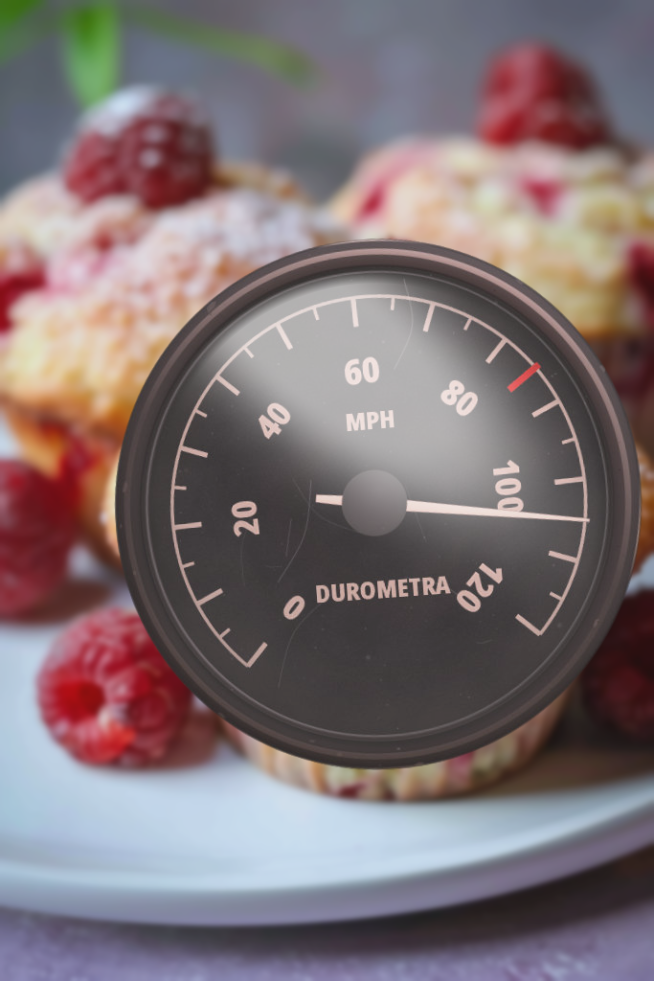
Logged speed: **105** mph
